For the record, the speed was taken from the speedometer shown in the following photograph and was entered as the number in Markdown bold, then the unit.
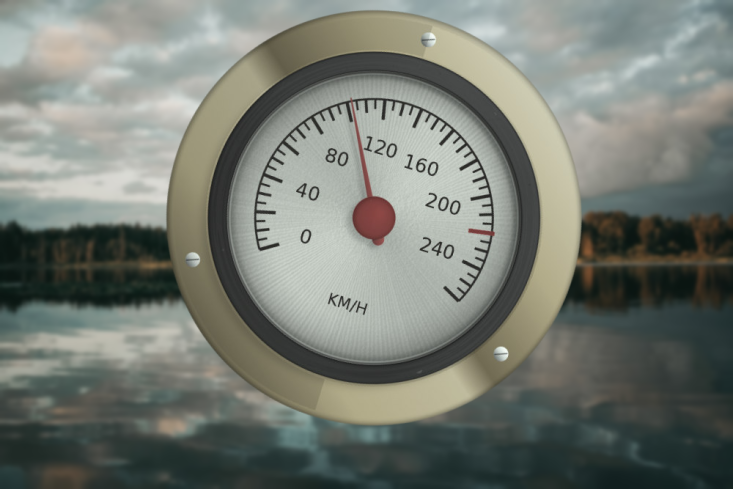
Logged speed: **102.5** km/h
